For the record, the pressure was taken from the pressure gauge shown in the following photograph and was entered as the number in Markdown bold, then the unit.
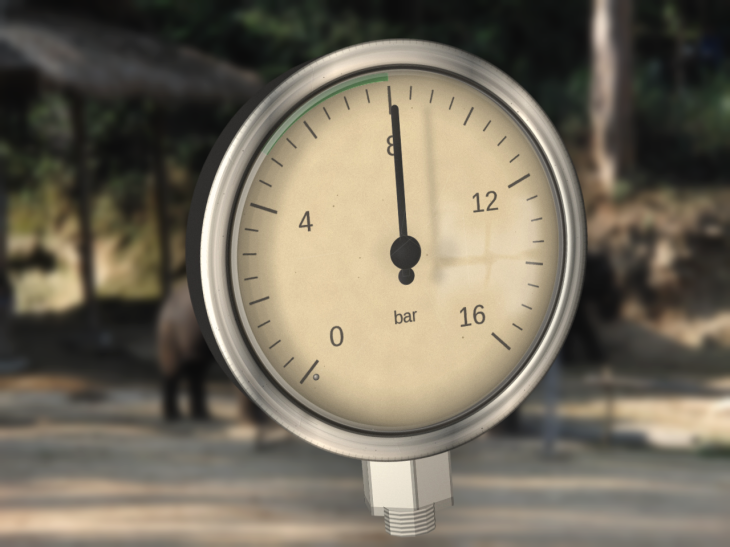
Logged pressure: **8** bar
